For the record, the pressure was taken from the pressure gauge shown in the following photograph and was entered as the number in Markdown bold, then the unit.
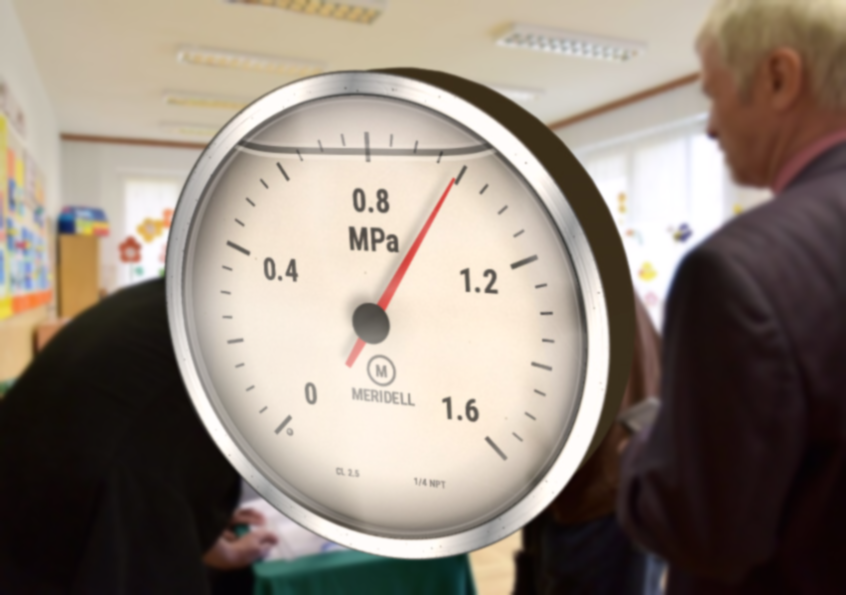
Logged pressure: **1** MPa
